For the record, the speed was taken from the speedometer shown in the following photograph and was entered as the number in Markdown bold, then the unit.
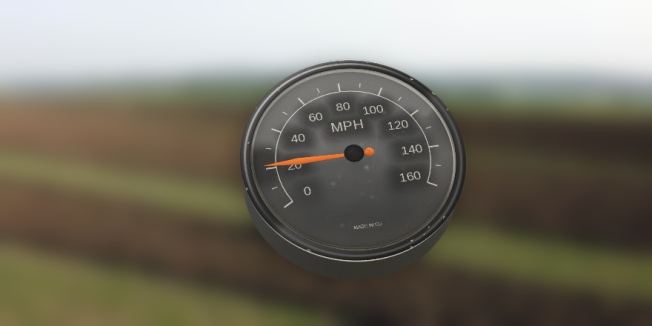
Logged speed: **20** mph
